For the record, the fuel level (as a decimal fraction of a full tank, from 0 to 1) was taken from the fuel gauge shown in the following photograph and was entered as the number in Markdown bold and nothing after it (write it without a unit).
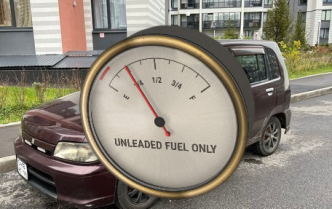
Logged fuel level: **0.25**
